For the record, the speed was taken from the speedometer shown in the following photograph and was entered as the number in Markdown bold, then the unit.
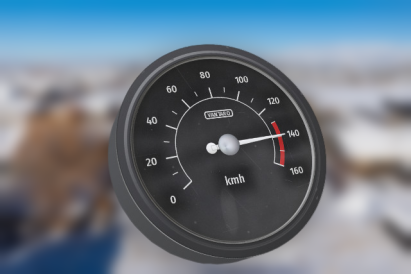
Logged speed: **140** km/h
